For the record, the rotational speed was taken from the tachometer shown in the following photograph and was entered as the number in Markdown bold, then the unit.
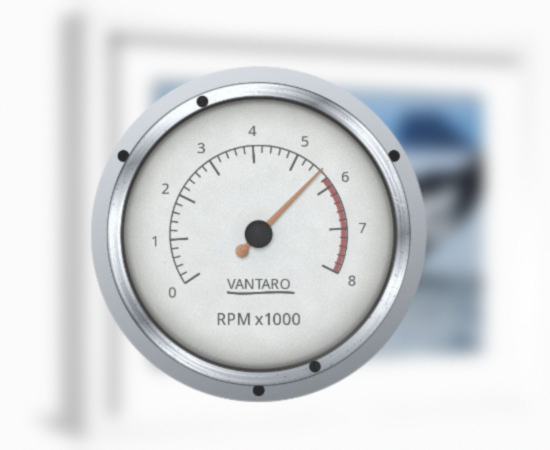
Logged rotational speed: **5600** rpm
